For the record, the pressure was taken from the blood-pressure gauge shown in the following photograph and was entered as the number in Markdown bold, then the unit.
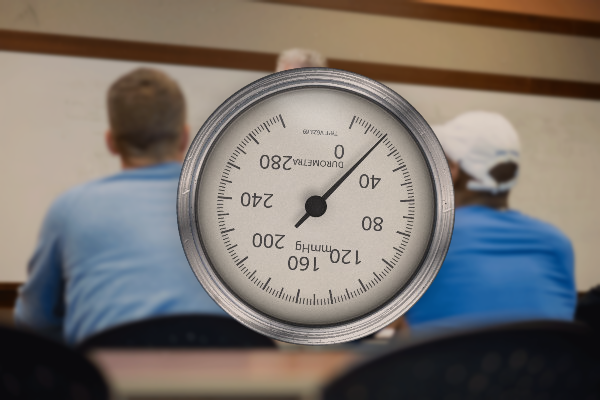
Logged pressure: **20** mmHg
